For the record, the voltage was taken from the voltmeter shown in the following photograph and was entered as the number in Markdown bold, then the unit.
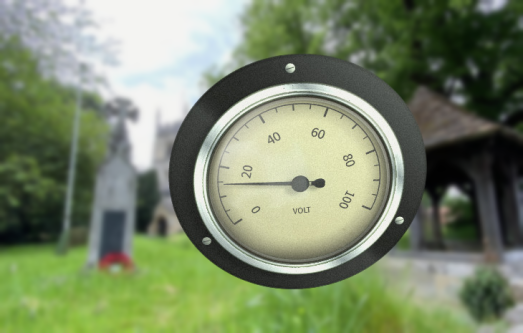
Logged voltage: **15** V
